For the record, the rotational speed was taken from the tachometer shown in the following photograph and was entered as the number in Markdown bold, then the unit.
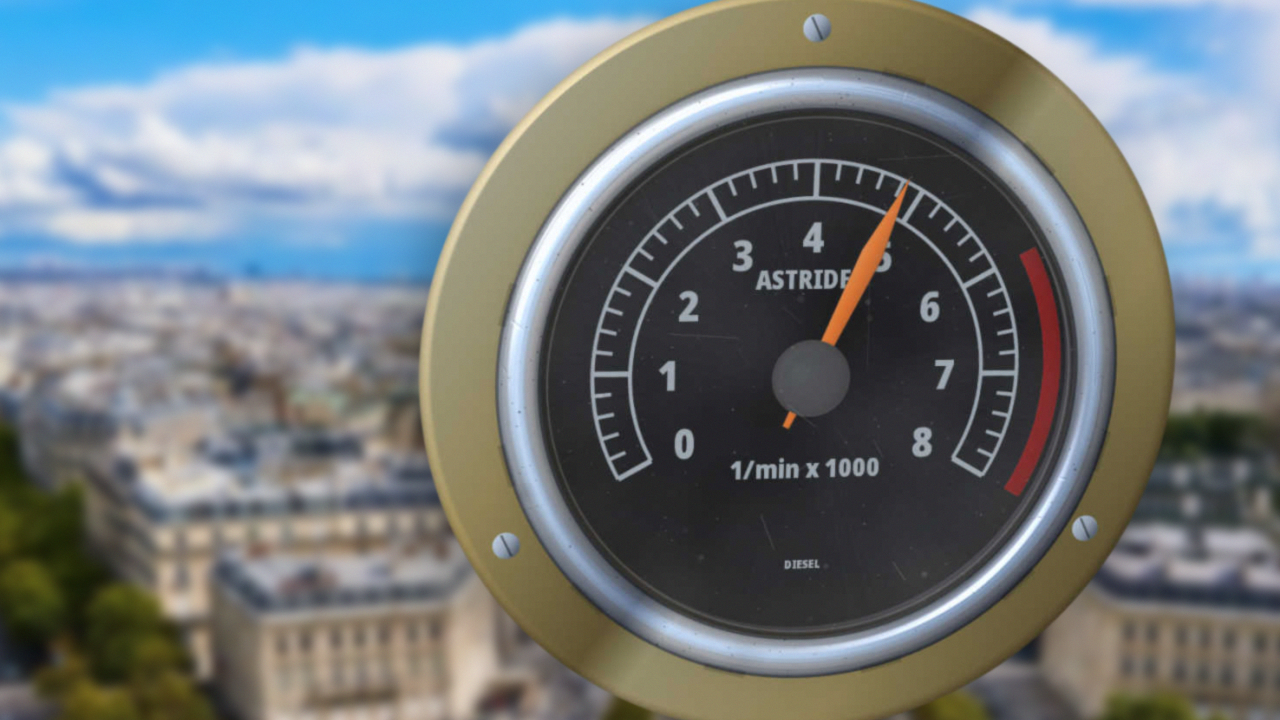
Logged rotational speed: **4800** rpm
